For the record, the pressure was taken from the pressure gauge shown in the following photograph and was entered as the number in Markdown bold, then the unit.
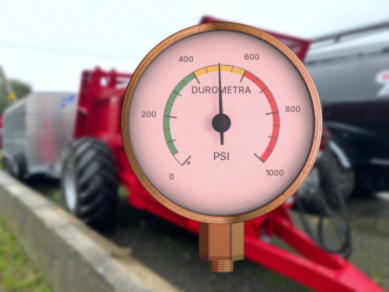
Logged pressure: **500** psi
